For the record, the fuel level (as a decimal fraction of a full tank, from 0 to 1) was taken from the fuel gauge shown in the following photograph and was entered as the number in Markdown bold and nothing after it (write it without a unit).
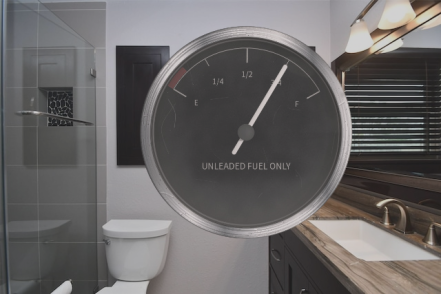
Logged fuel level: **0.75**
